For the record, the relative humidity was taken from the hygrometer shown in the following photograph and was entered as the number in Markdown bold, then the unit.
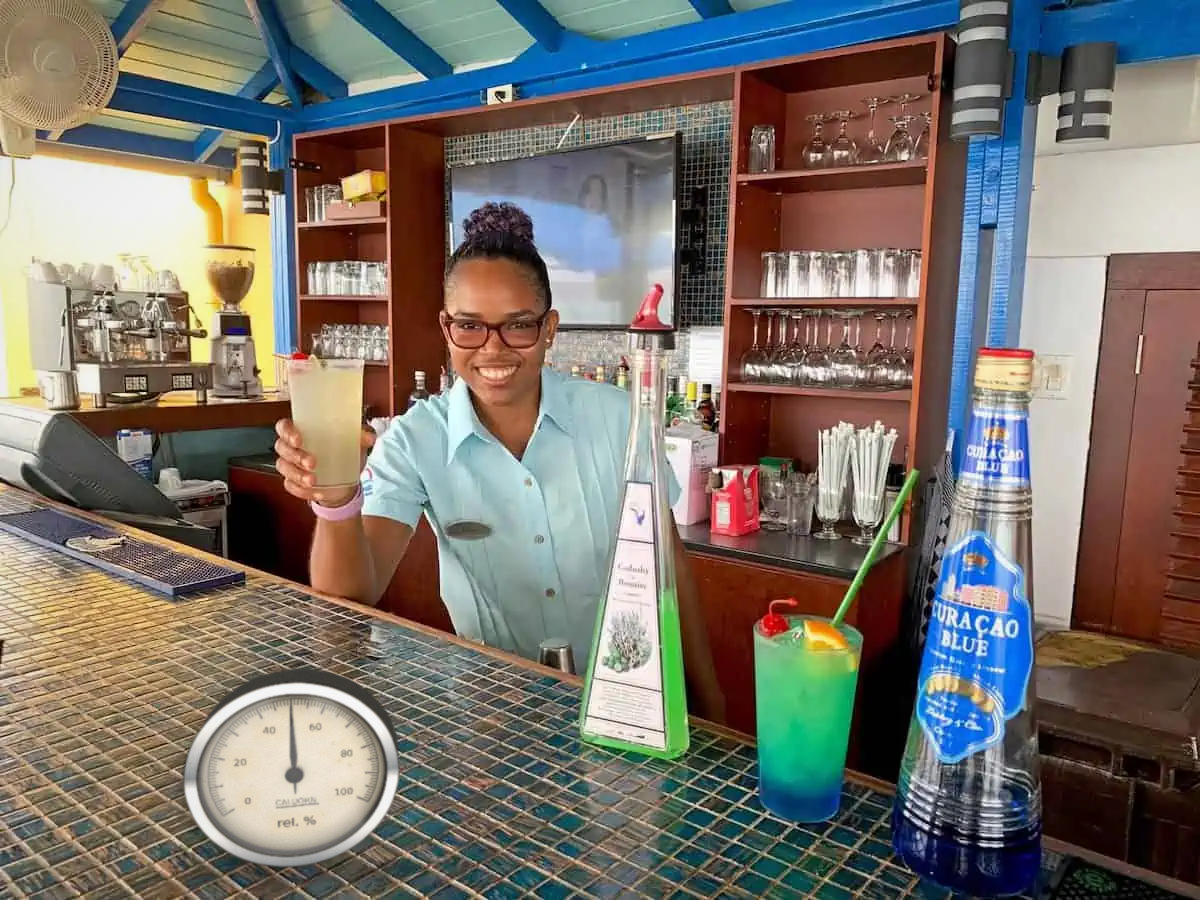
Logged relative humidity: **50** %
